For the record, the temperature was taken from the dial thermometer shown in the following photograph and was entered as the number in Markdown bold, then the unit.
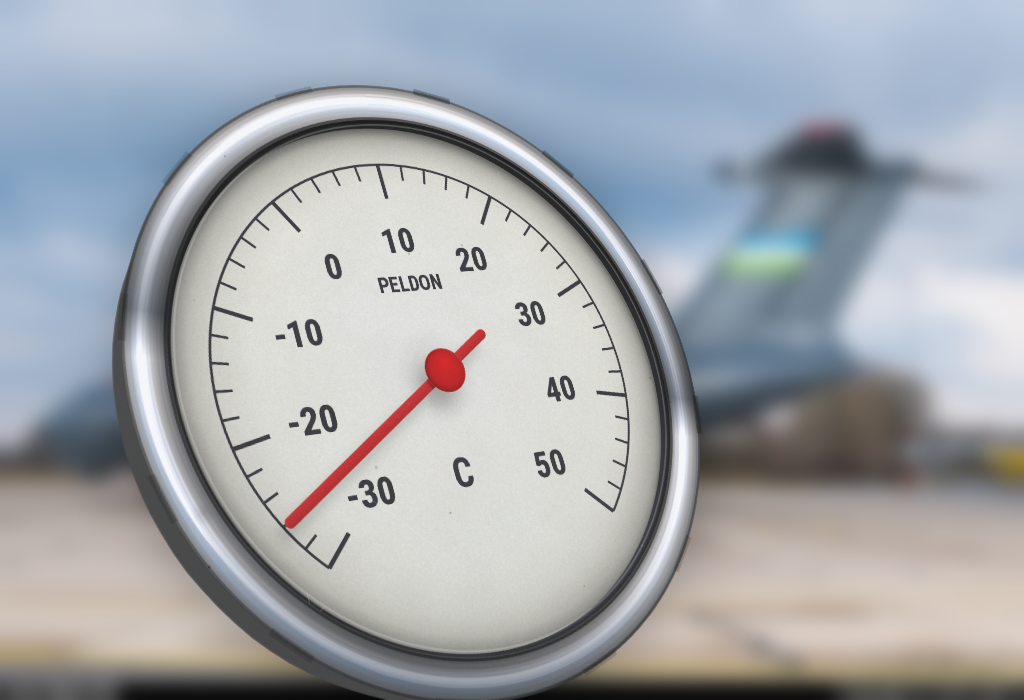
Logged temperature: **-26** °C
